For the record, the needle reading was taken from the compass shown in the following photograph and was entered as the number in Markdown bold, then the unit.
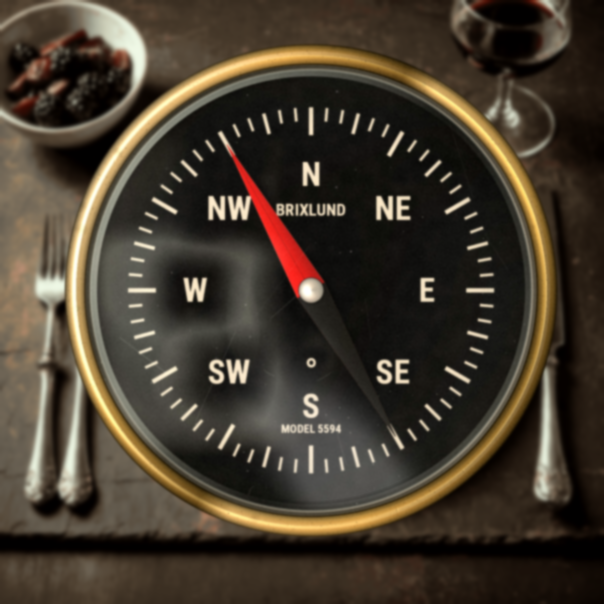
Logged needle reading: **330** °
